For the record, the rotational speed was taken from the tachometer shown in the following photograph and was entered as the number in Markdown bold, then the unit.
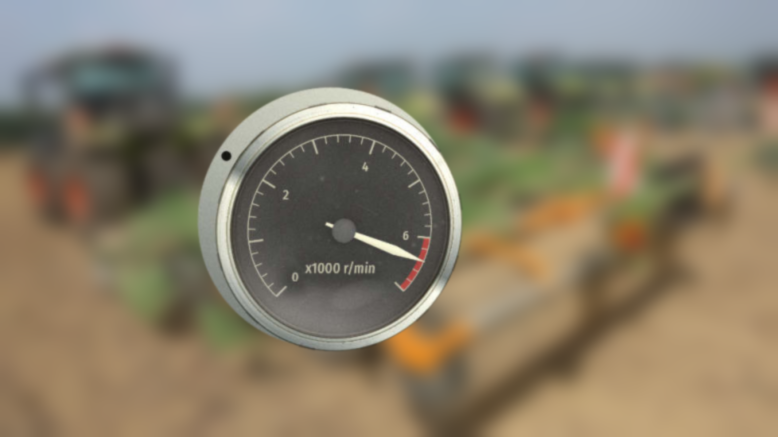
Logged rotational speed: **6400** rpm
